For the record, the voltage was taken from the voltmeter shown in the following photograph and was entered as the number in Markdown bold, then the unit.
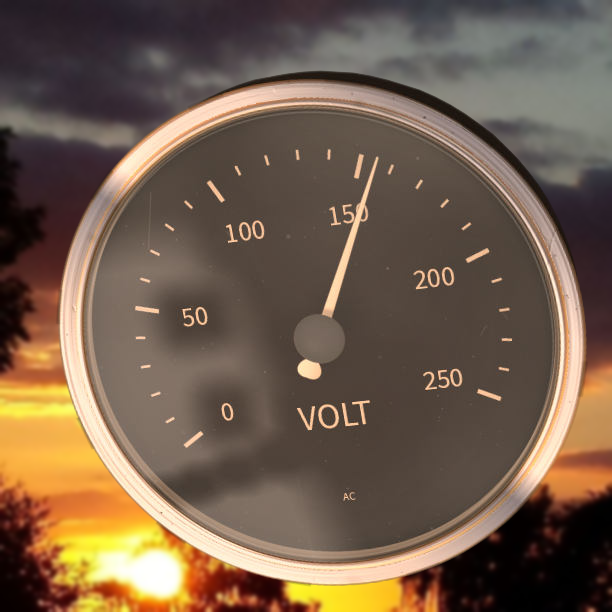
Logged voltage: **155** V
